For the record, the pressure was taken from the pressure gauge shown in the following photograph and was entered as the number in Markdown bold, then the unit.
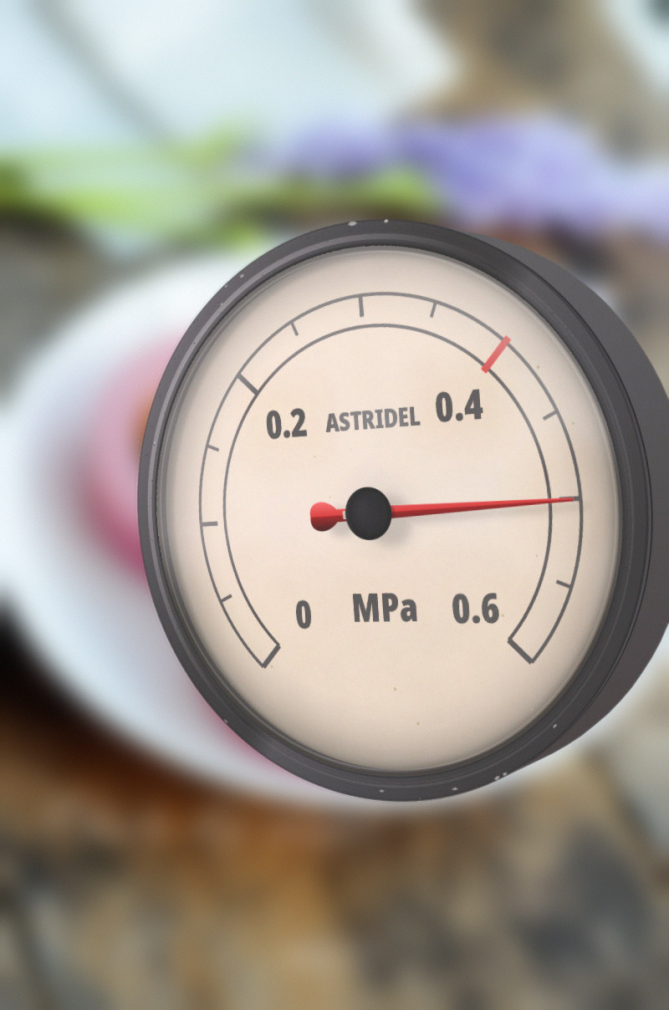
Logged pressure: **0.5** MPa
